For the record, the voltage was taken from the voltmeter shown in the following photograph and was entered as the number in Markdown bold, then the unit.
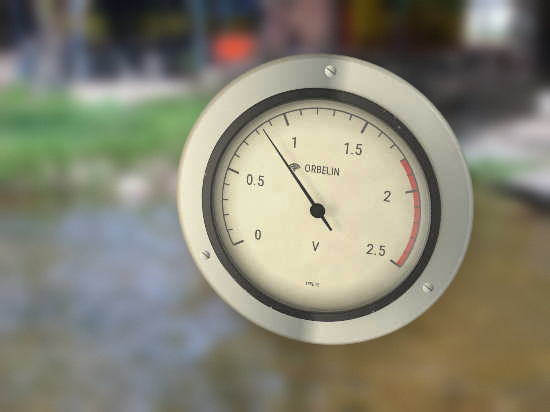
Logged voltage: **0.85** V
